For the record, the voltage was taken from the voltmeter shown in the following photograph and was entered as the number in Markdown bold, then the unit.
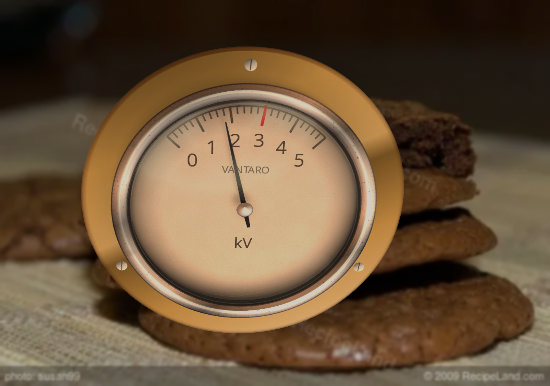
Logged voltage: **1.8** kV
